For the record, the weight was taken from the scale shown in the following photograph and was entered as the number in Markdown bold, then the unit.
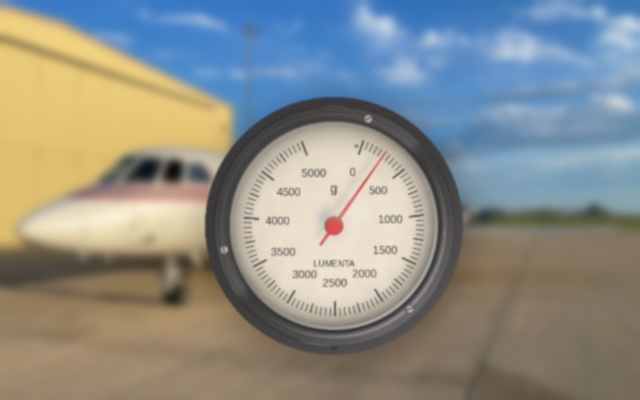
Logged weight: **250** g
